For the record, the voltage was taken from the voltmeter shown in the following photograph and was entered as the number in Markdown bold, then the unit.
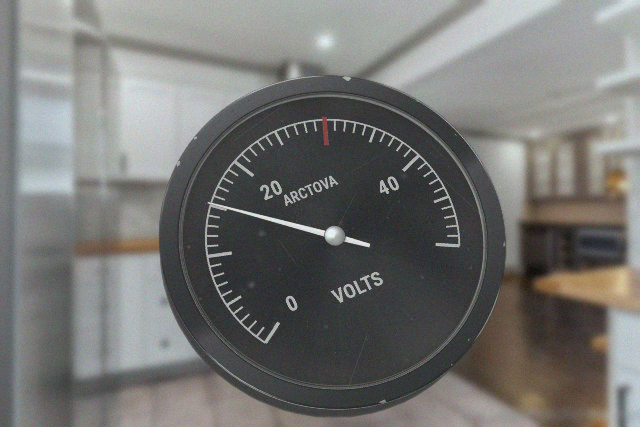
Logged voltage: **15** V
